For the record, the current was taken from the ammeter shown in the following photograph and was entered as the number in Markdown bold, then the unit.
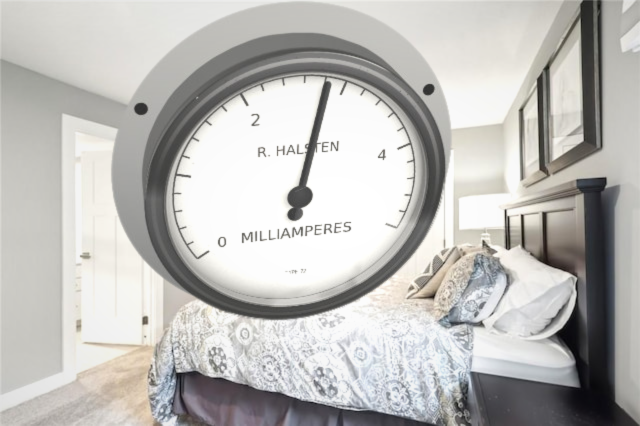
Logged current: **2.8** mA
